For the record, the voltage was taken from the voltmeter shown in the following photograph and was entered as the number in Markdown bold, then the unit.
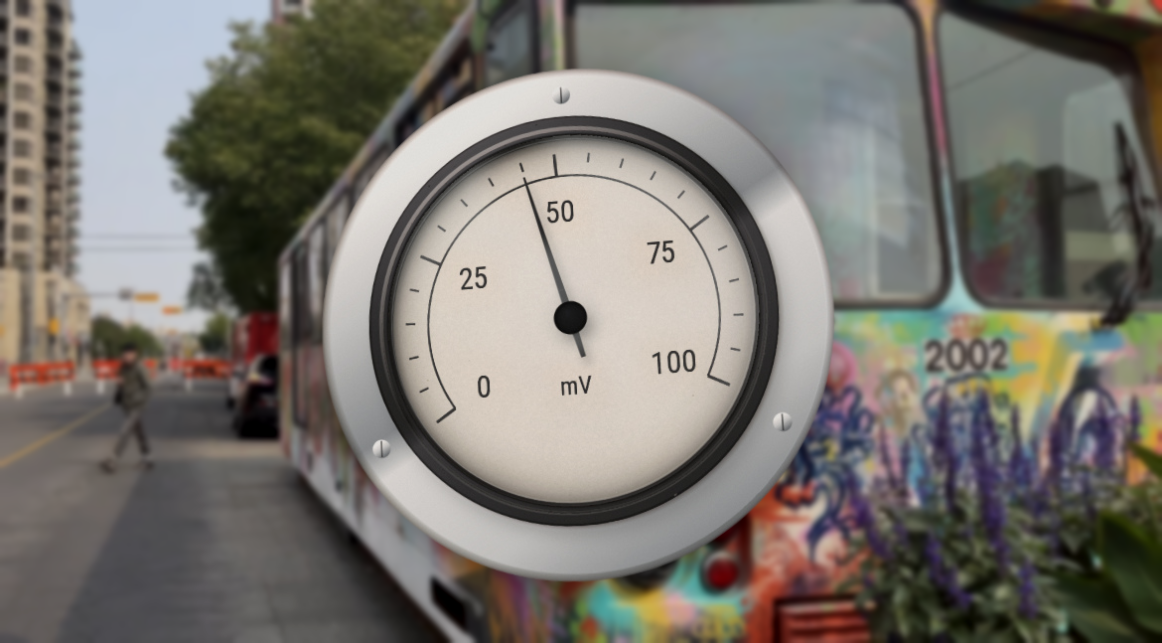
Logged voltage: **45** mV
